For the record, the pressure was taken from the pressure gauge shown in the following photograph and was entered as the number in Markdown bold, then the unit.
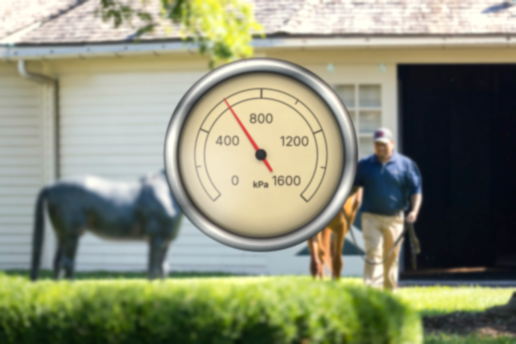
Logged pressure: **600** kPa
